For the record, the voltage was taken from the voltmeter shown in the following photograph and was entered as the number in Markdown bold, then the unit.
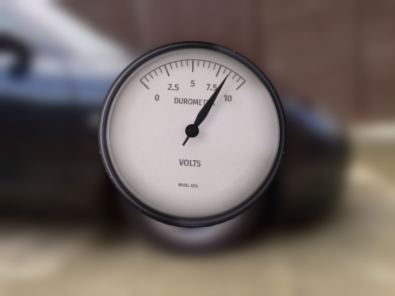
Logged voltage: **8.5** V
